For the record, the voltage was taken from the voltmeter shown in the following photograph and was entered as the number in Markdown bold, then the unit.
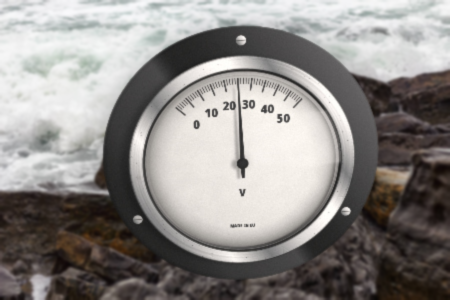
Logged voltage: **25** V
